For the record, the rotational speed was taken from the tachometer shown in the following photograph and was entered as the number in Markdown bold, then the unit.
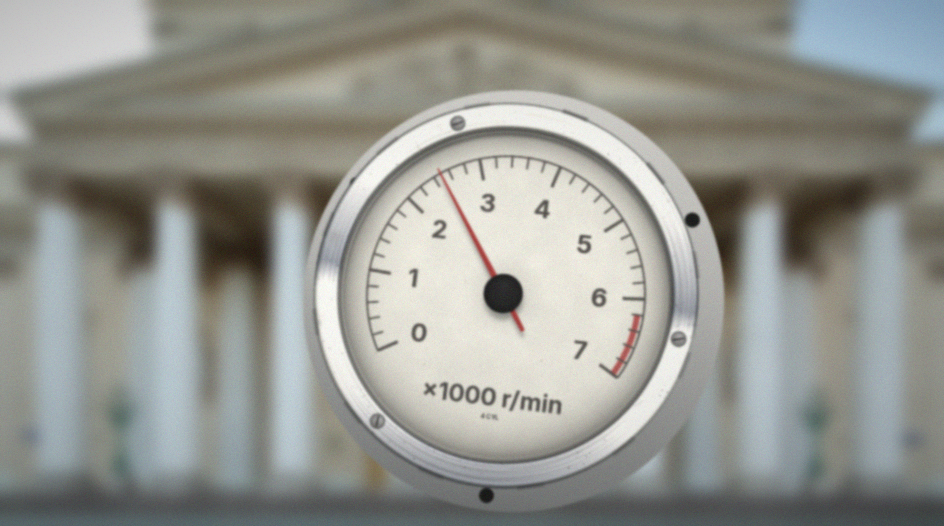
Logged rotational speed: **2500** rpm
